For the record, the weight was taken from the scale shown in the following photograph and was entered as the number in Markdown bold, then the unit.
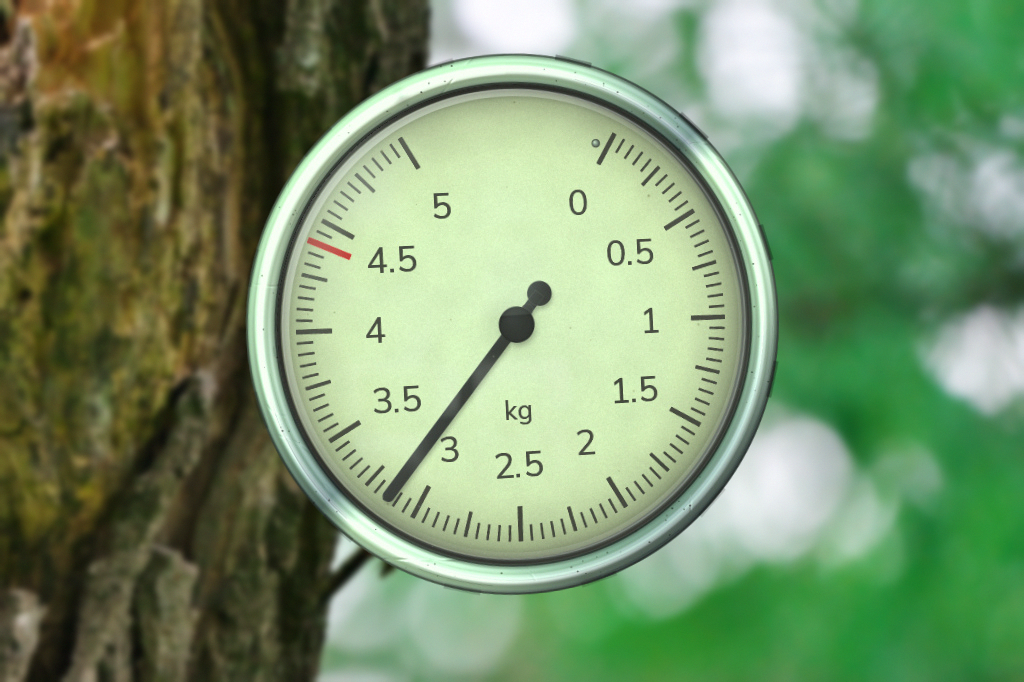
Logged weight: **3.15** kg
